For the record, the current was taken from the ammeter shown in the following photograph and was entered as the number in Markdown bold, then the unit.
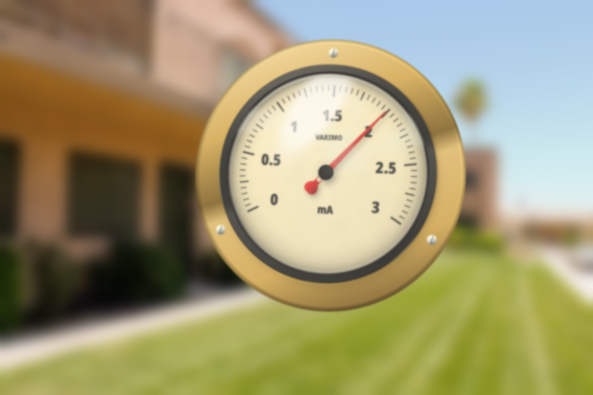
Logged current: **2** mA
